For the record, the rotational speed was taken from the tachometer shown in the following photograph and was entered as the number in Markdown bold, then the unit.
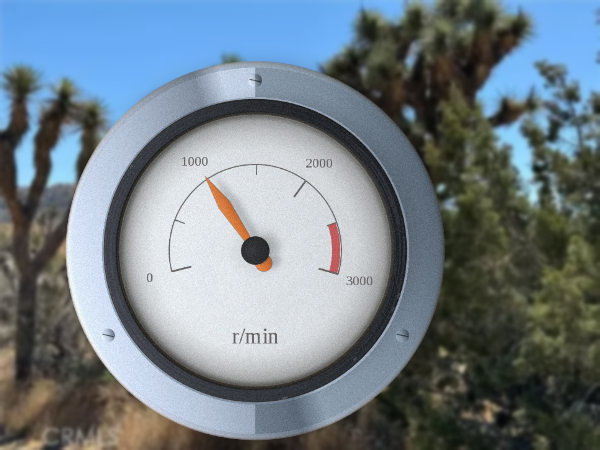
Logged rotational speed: **1000** rpm
